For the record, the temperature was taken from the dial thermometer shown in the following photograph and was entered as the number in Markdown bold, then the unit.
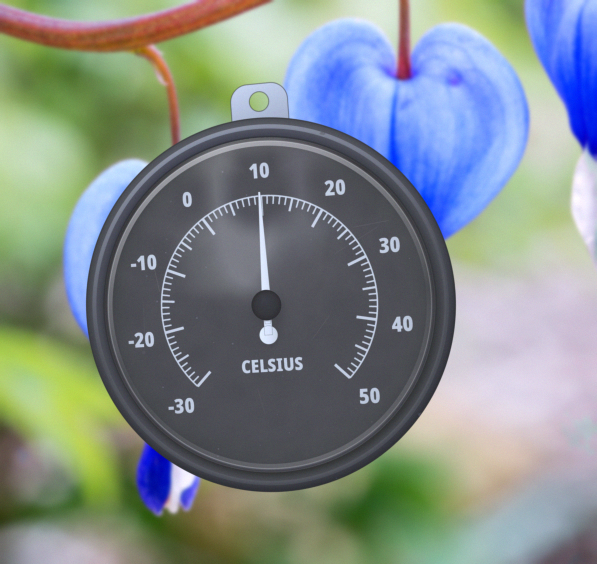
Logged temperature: **10** °C
